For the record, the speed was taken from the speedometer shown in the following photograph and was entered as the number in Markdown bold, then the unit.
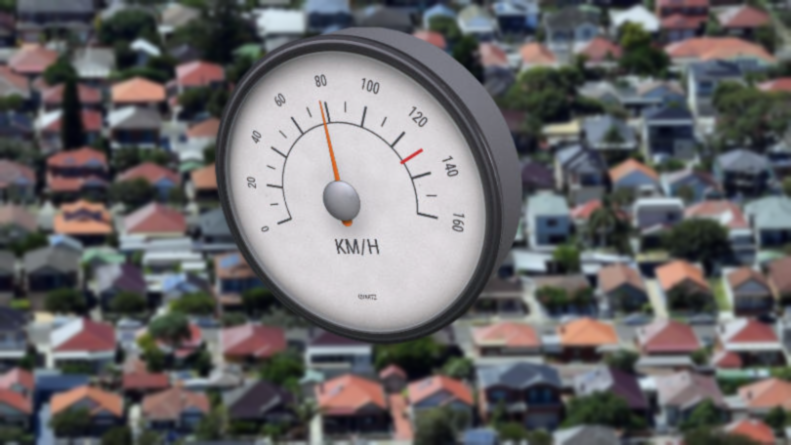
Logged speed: **80** km/h
